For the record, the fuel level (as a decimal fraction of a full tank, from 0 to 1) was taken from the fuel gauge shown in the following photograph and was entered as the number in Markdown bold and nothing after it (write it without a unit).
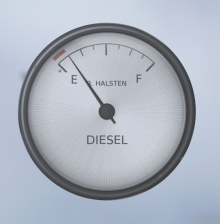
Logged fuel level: **0.125**
